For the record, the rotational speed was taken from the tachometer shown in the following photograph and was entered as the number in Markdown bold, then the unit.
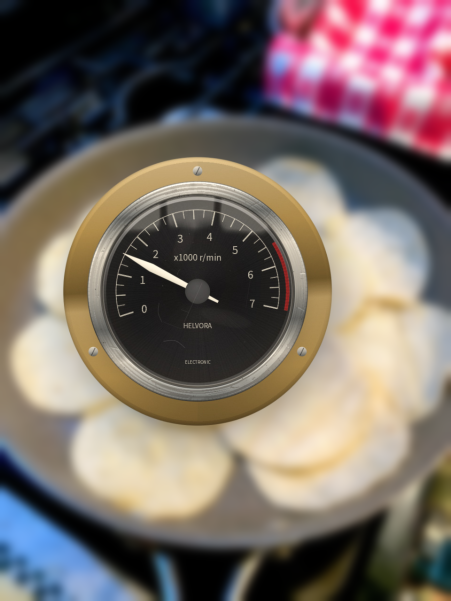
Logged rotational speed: **1500** rpm
